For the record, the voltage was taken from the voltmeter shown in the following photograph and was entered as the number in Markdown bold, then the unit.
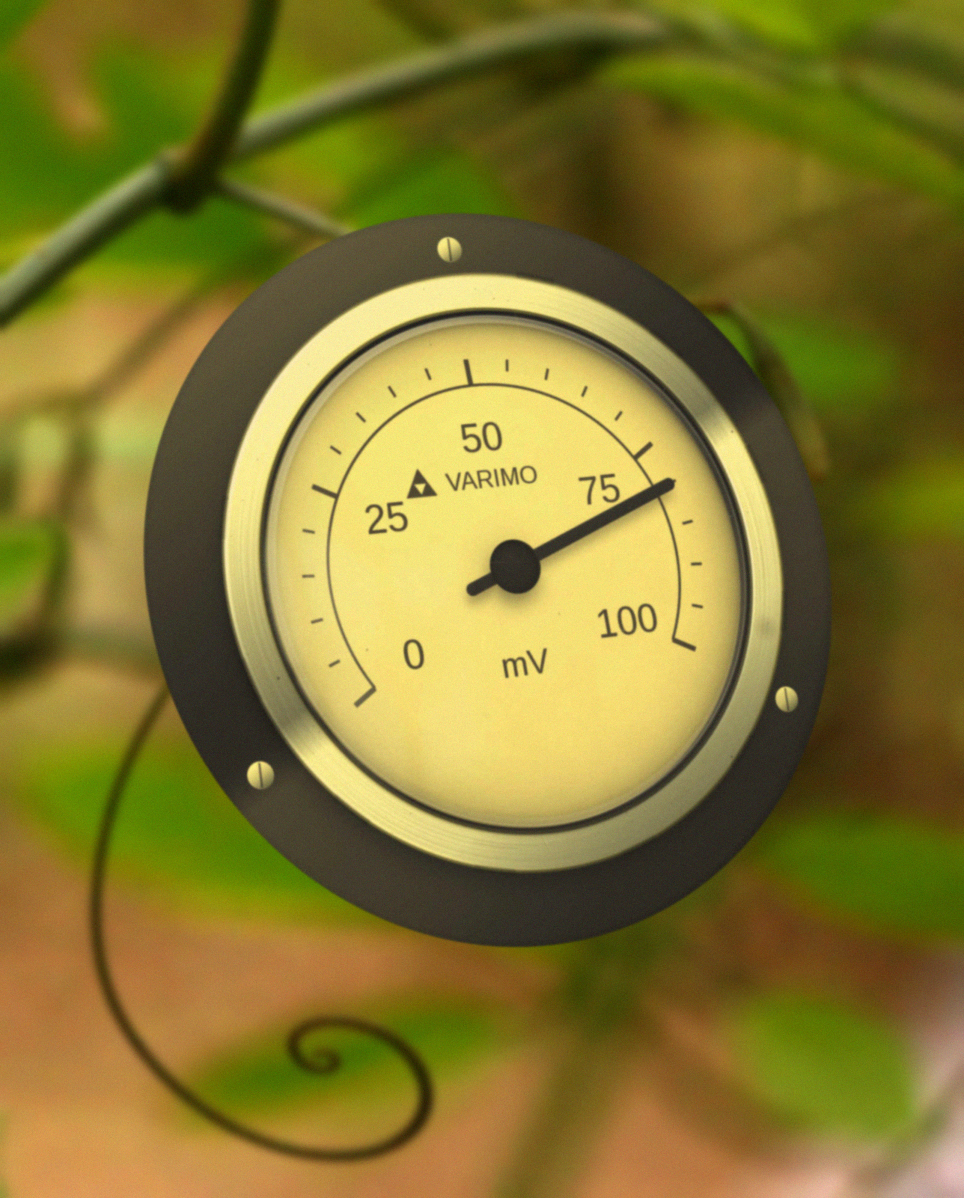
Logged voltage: **80** mV
